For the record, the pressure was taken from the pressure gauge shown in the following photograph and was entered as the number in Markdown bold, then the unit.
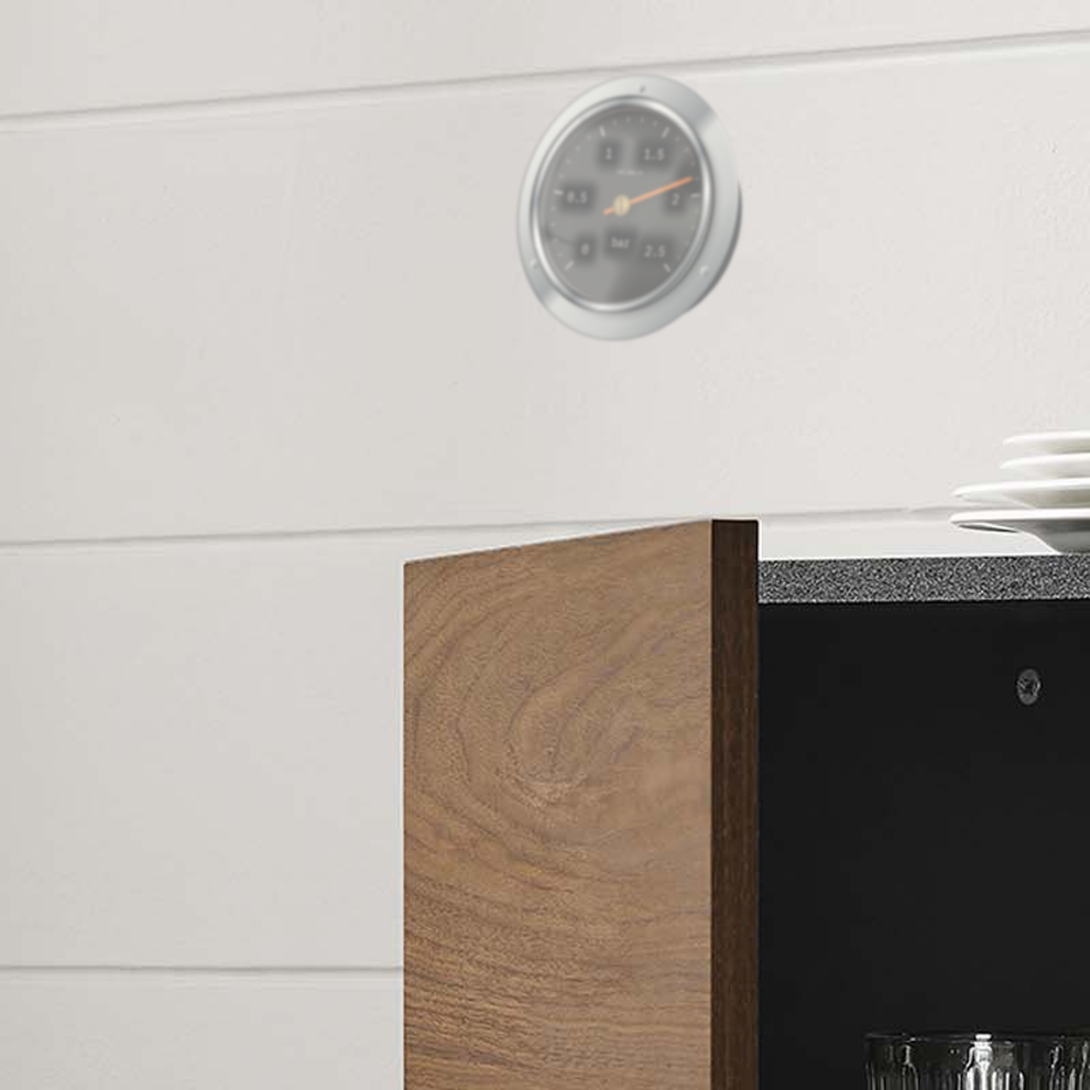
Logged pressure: **1.9** bar
